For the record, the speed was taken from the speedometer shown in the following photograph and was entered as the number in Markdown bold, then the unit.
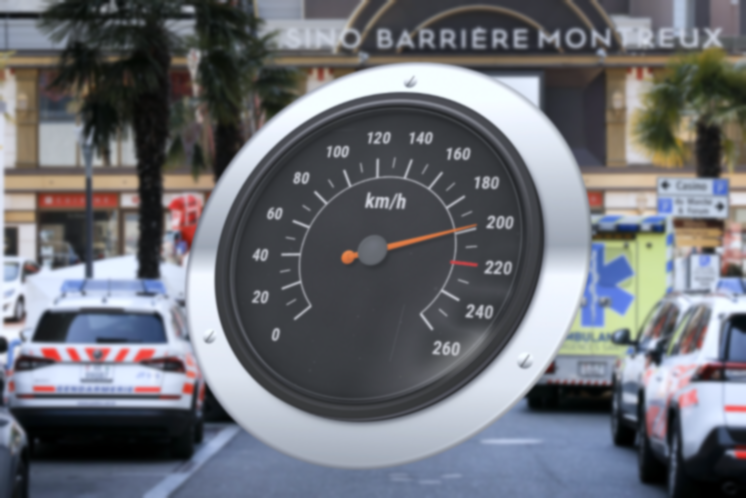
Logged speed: **200** km/h
